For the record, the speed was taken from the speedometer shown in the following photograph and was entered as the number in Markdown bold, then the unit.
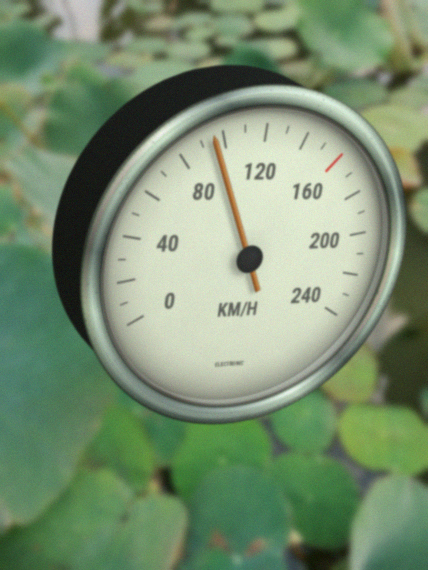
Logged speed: **95** km/h
